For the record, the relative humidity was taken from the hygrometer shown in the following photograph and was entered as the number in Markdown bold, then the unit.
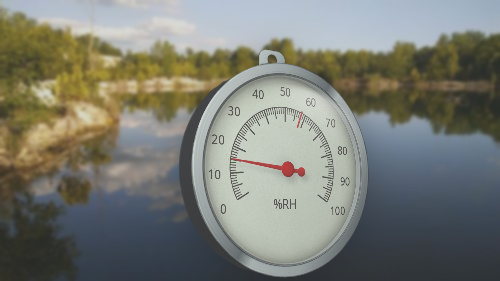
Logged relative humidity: **15** %
